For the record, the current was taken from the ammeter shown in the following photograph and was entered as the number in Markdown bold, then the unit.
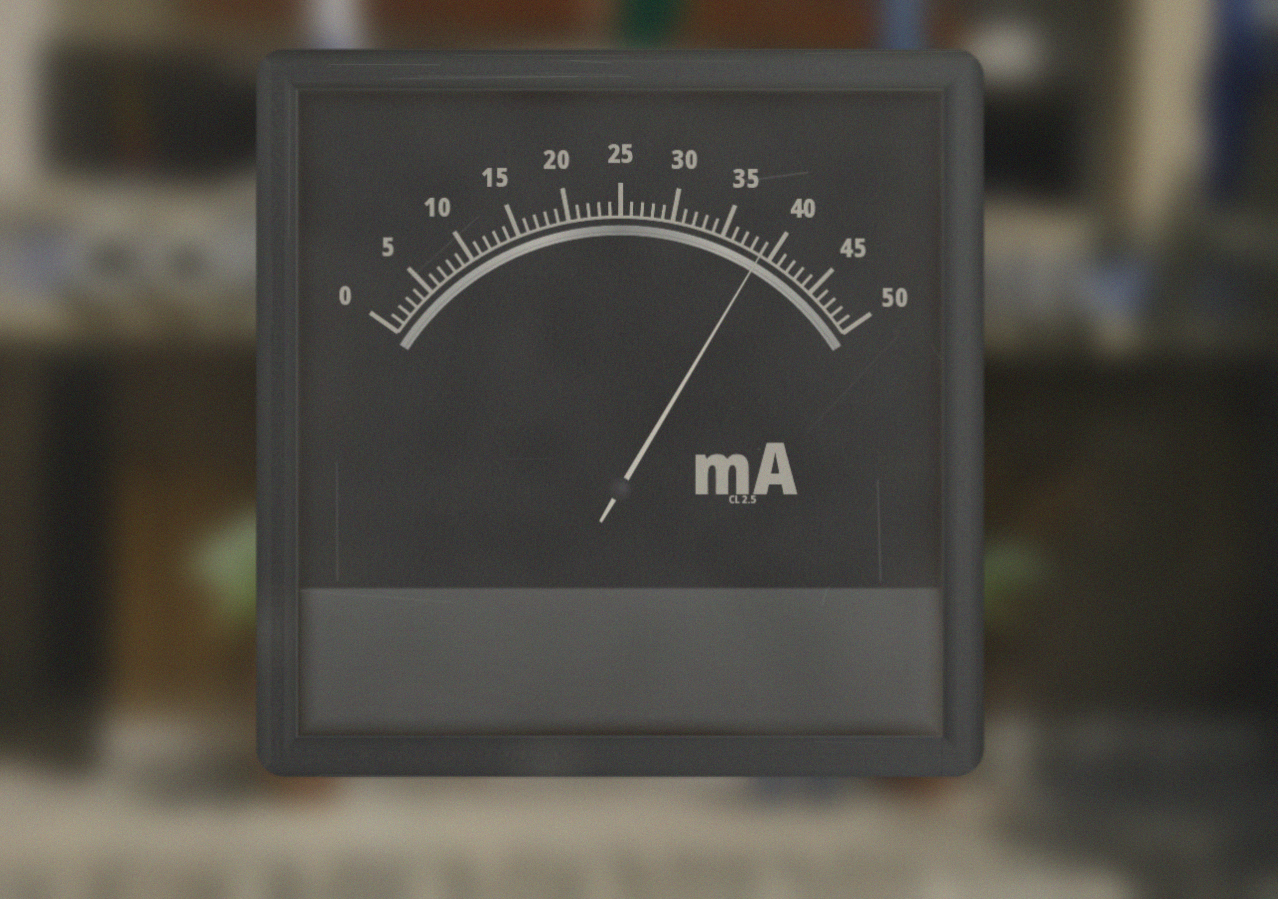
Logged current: **39** mA
